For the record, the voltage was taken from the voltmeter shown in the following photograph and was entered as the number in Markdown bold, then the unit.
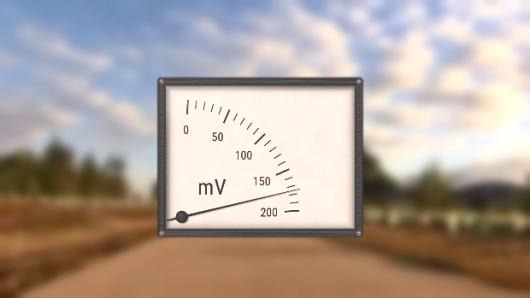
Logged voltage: **175** mV
